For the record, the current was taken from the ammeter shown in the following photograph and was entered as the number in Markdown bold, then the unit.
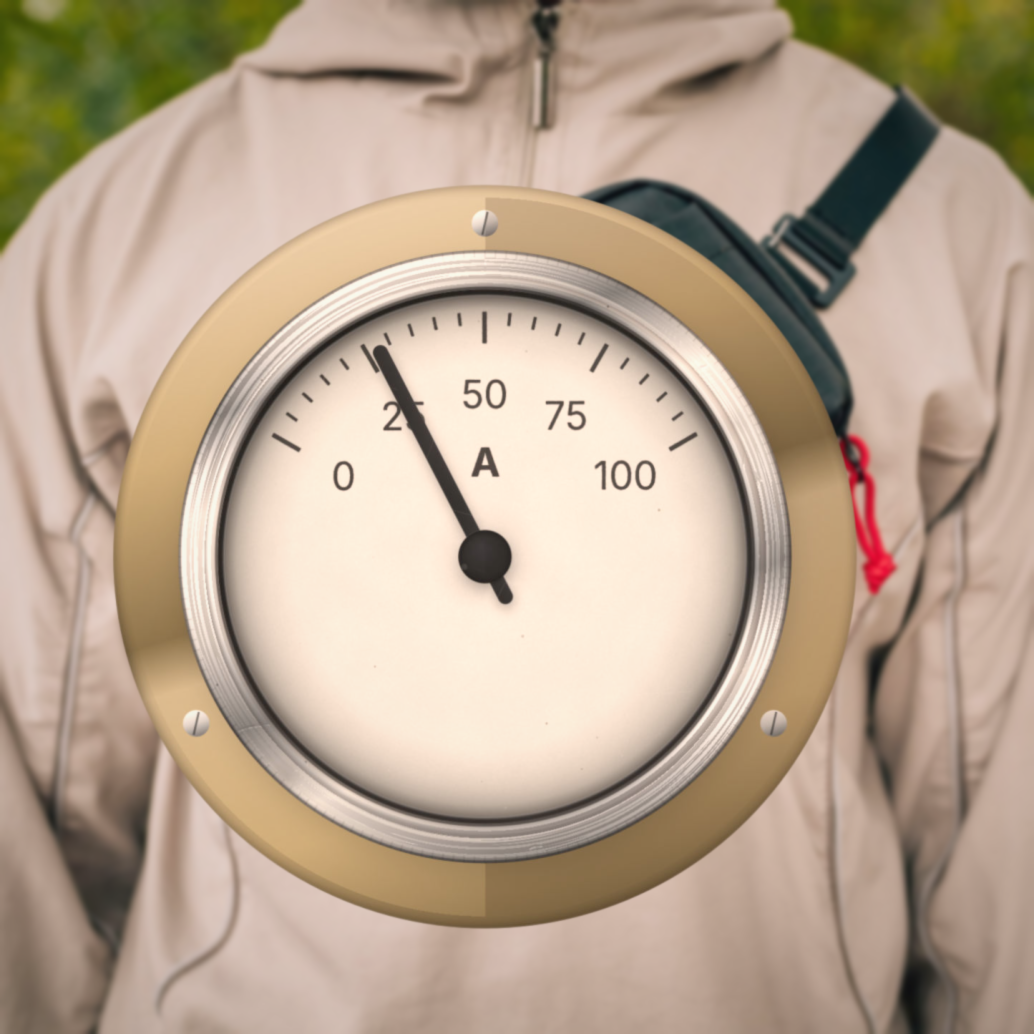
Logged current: **27.5** A
